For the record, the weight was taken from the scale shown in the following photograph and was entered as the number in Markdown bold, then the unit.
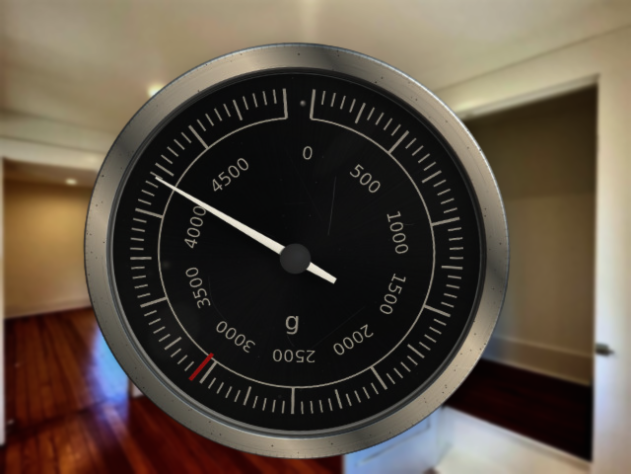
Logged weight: **4200** g
